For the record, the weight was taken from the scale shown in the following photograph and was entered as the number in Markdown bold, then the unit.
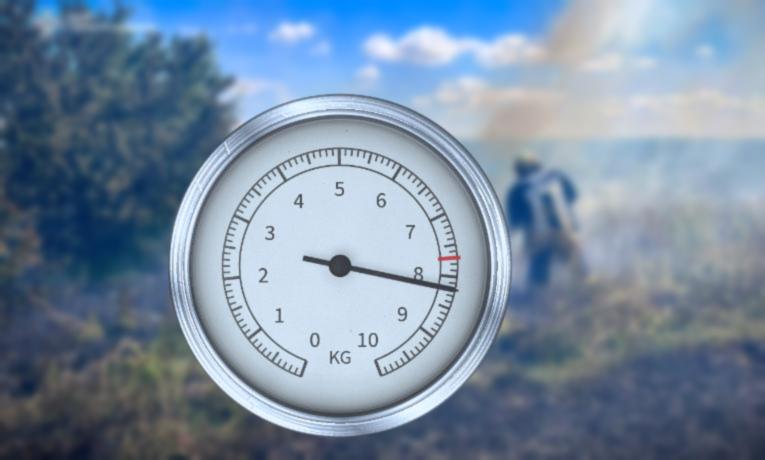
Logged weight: **8.2** kg
